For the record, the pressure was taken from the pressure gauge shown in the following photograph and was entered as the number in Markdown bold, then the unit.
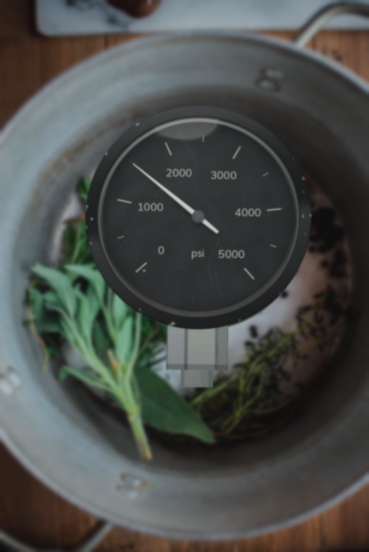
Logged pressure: **1500** psi
